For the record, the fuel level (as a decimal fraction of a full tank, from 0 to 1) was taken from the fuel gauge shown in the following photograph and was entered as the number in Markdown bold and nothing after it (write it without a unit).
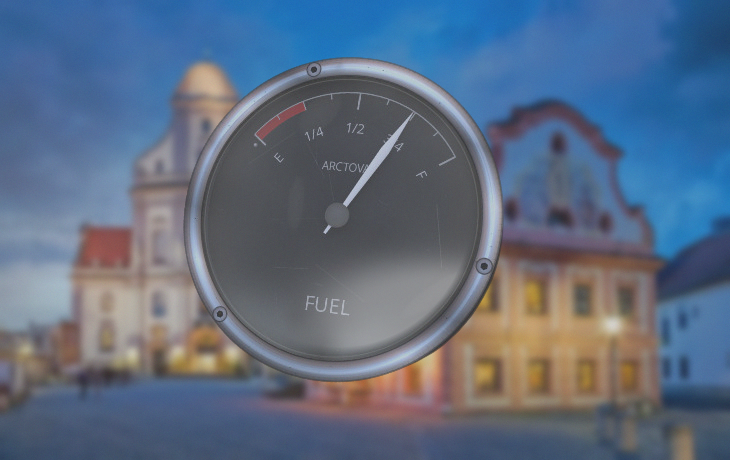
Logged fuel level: **0.75**
